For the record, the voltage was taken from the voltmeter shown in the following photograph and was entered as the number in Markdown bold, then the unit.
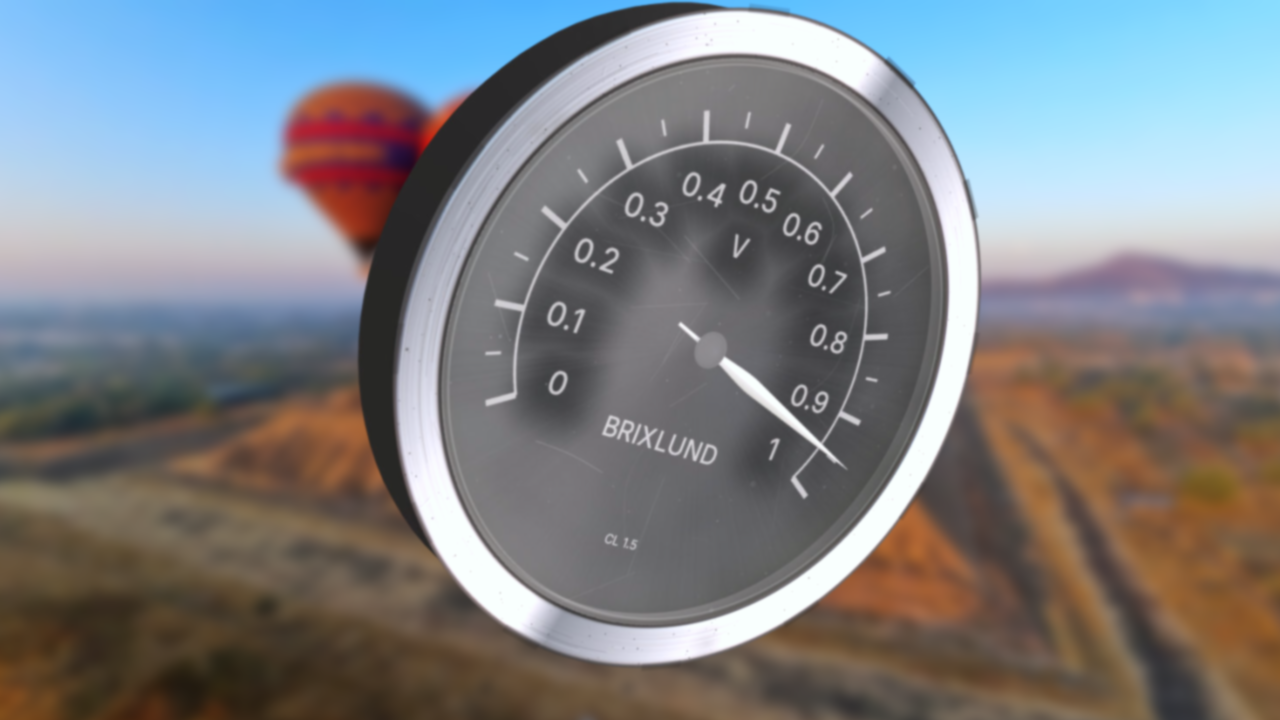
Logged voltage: **0.95** V
